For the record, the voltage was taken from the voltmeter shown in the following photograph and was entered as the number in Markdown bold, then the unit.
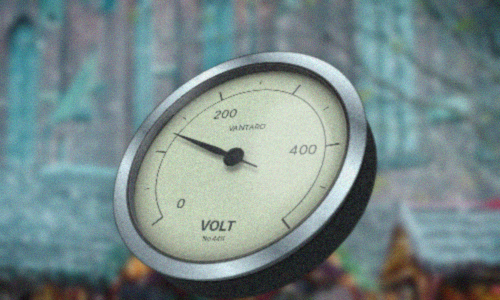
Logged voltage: **125** V
